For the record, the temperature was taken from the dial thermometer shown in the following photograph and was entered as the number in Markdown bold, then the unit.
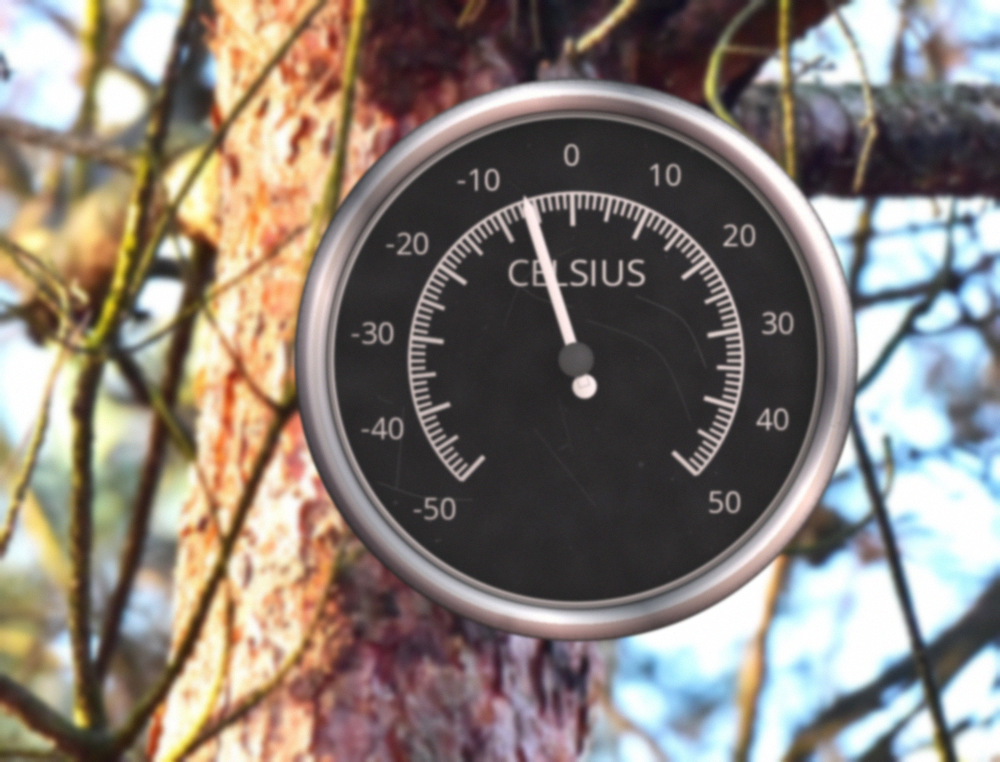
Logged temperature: **-6** °C
